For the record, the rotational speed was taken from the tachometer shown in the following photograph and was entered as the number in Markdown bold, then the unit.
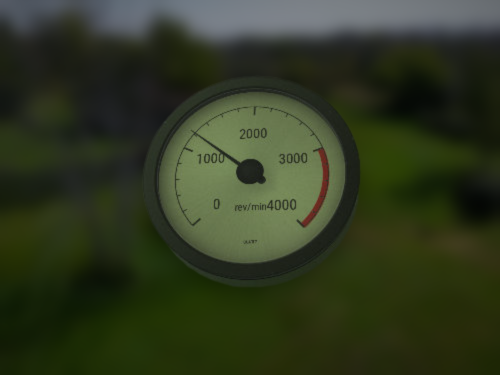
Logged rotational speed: **1200** rpm
